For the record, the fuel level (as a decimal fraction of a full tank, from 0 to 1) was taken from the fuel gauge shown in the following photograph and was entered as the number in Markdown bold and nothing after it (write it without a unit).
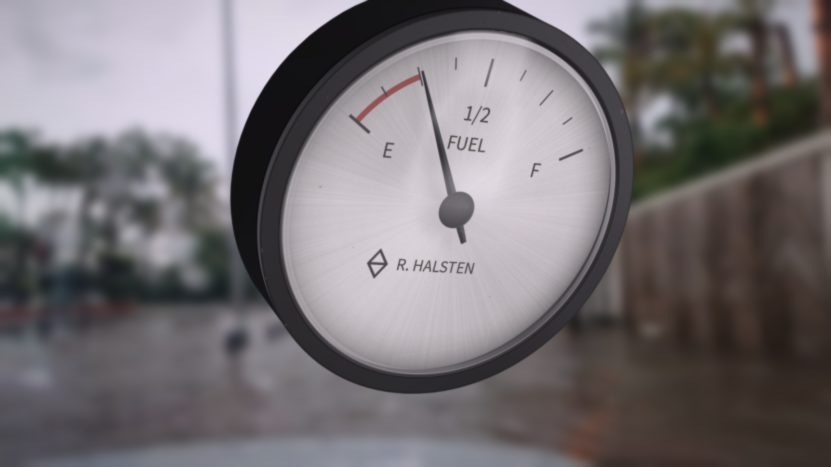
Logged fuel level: **0.25**
